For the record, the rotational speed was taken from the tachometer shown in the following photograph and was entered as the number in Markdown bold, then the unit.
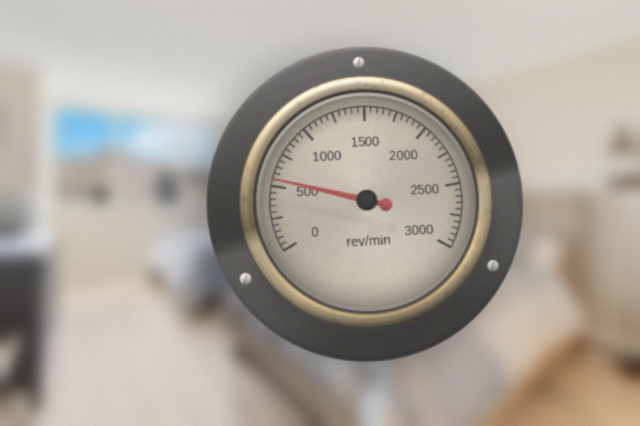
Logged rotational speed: **550** rpm
